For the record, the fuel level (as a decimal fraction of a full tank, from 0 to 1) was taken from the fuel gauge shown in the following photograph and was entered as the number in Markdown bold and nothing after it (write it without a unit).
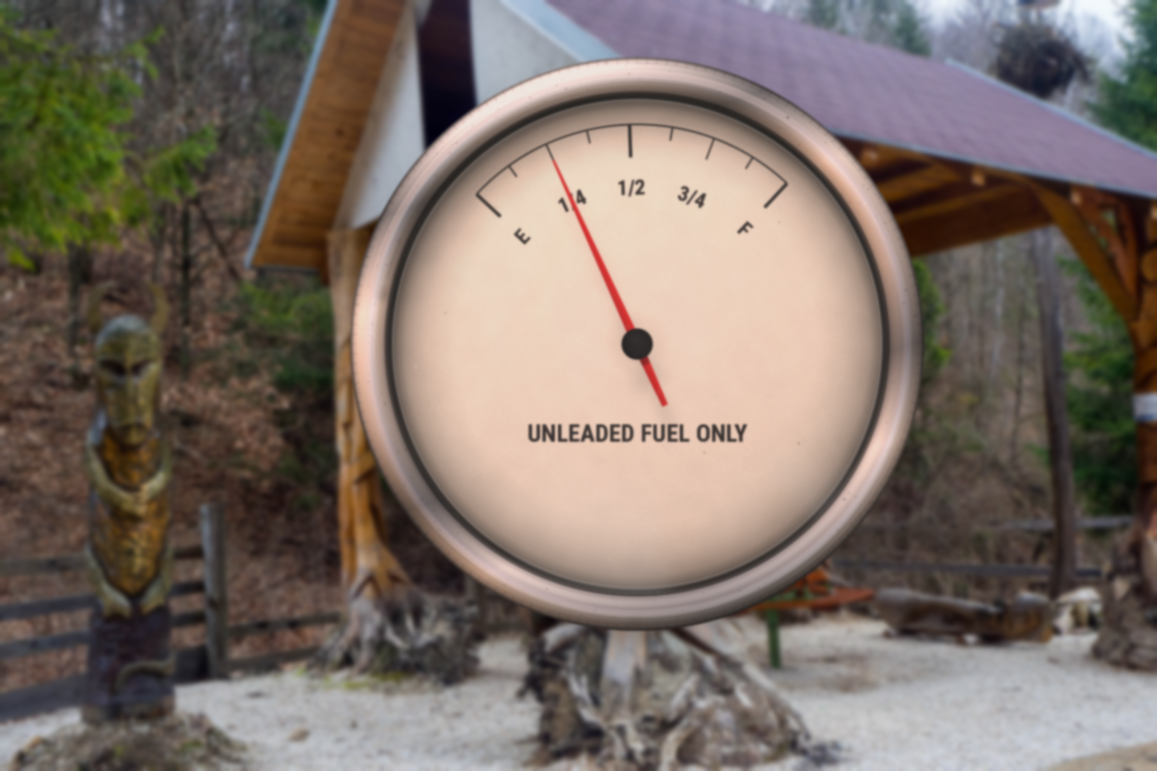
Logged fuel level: **0.25**
